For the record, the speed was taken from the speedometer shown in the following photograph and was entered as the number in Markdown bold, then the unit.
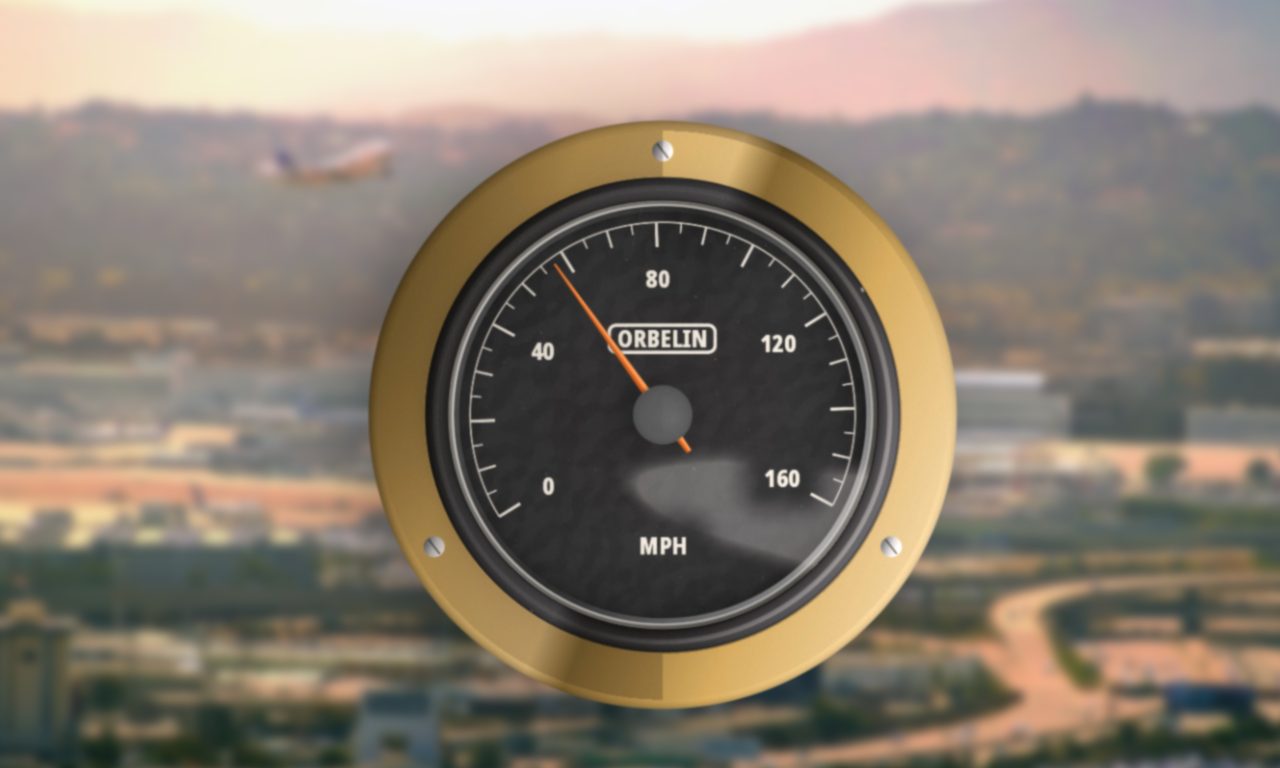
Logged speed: **57.5** mph
